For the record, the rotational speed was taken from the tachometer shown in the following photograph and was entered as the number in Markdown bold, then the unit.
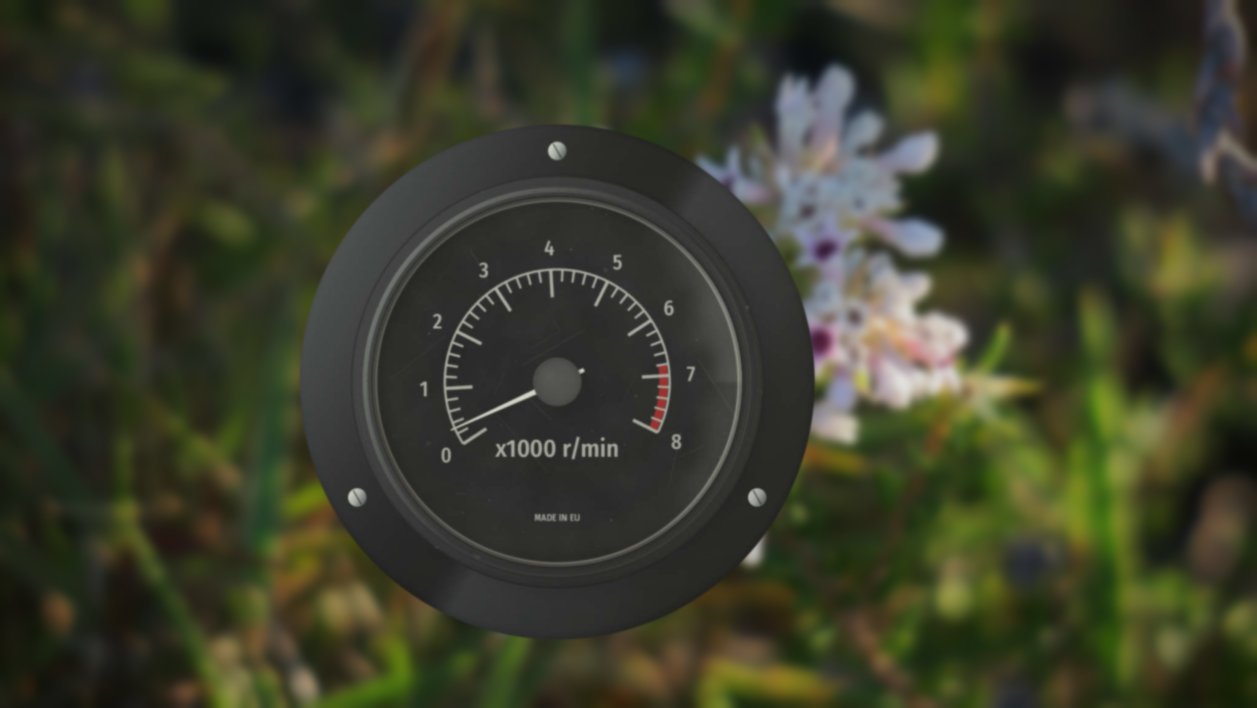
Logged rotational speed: **300** rpm
